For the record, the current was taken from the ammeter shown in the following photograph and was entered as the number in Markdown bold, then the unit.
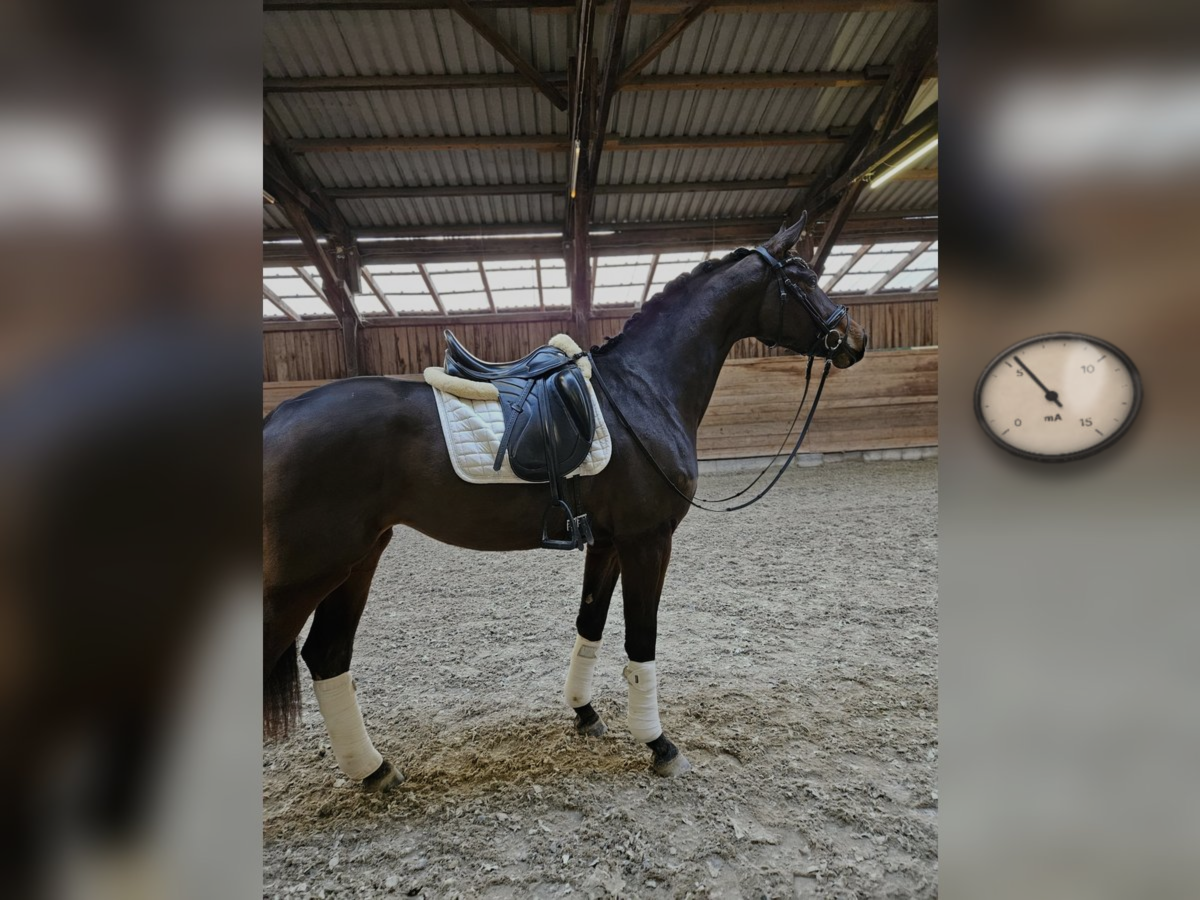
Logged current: **5.5** mA
